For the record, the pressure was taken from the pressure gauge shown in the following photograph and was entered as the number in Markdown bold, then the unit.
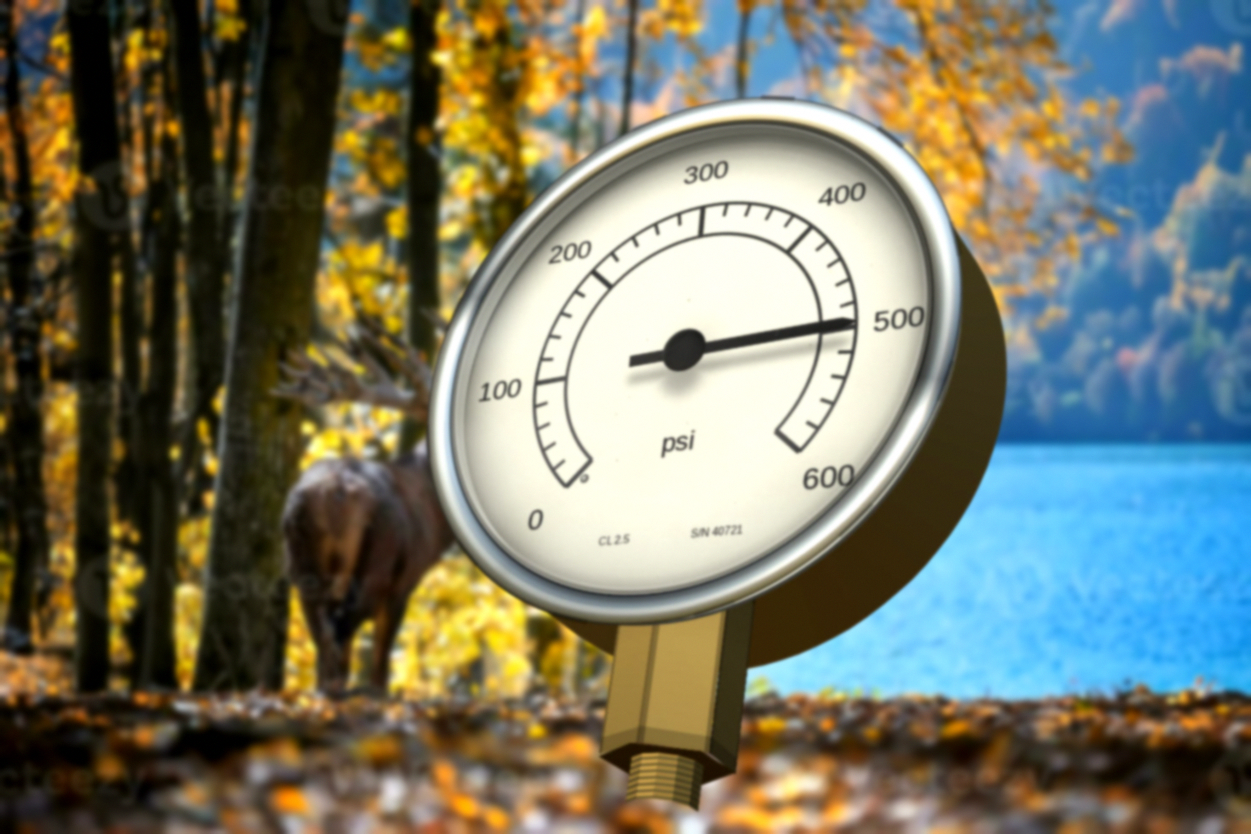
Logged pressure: **500** psi
